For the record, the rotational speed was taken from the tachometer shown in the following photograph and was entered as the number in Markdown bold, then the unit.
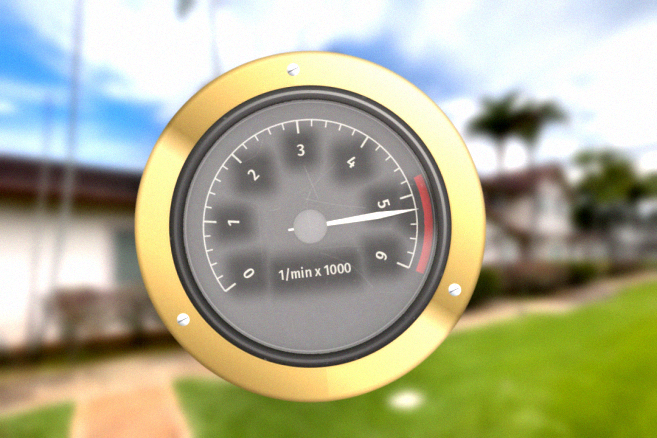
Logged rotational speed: **5200** rpm
